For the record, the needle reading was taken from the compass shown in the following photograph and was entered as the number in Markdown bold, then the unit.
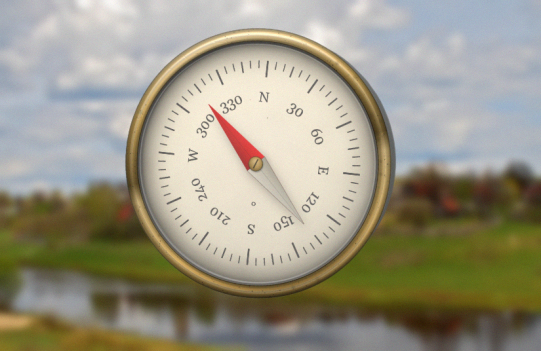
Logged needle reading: **315** °
